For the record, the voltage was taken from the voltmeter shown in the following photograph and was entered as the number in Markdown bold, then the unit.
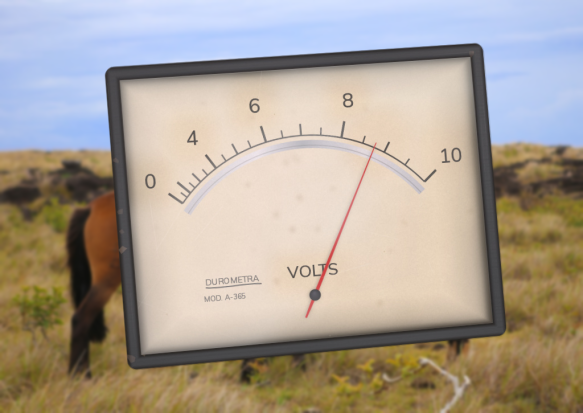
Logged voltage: **8.75** V
